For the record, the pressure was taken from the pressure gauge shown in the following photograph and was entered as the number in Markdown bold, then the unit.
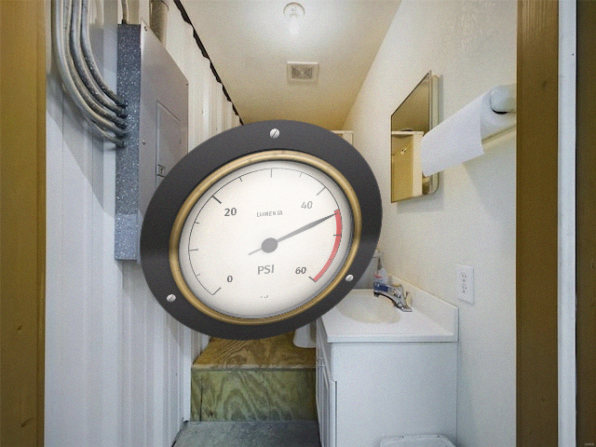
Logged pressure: **45** psi
